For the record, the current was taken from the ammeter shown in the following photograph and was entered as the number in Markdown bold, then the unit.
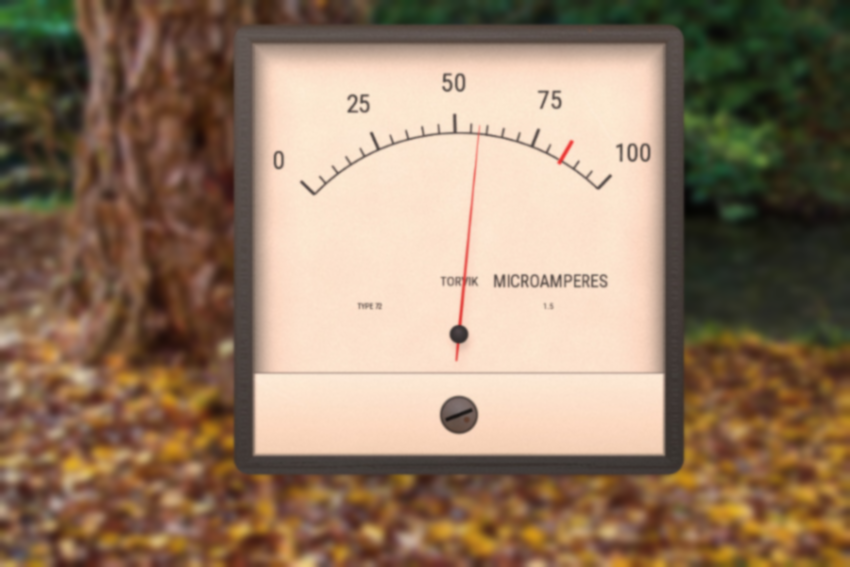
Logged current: **57.5** µA
